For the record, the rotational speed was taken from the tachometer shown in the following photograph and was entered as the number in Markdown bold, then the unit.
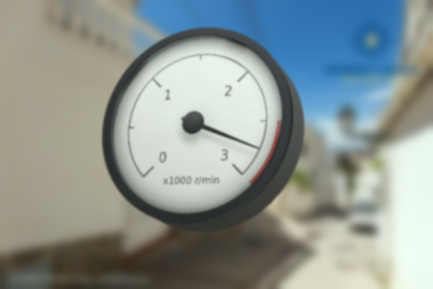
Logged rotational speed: **2750** rpm
